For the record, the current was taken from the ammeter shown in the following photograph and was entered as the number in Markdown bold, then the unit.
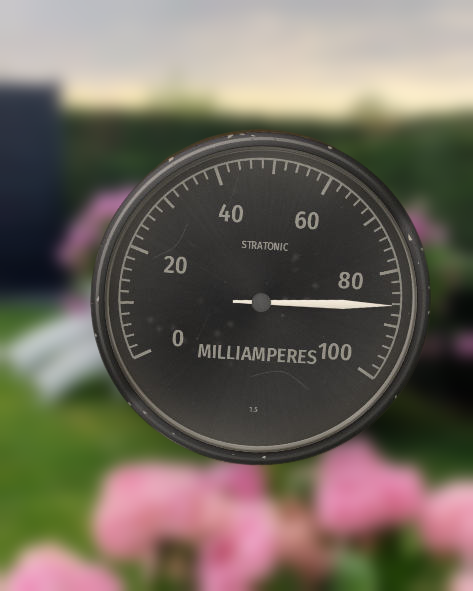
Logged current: **86** mA
